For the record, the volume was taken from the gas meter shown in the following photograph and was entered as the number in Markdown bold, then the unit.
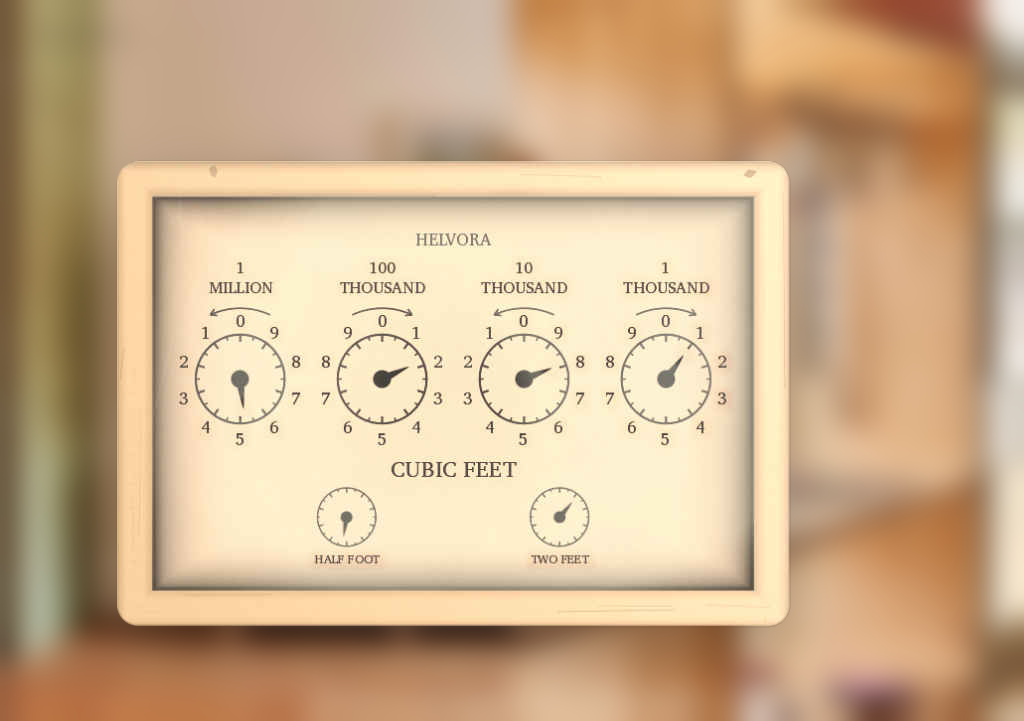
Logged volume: **518100** ft³
